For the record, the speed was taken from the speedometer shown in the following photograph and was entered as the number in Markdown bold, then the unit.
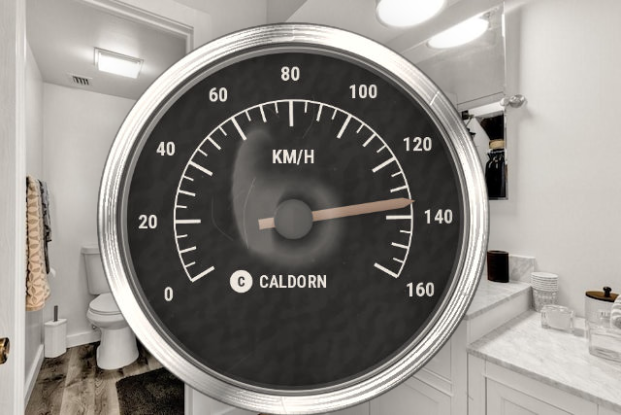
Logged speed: **135** km/h
